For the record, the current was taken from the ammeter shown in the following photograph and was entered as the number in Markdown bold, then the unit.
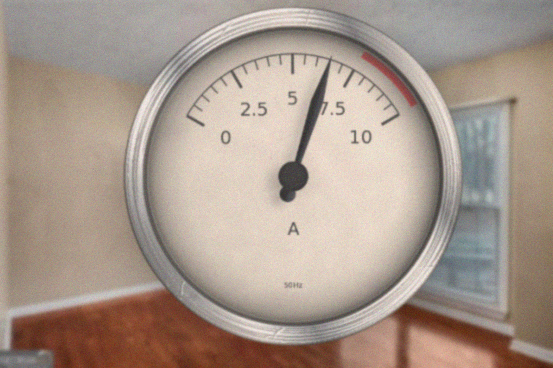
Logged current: **6.5** A
